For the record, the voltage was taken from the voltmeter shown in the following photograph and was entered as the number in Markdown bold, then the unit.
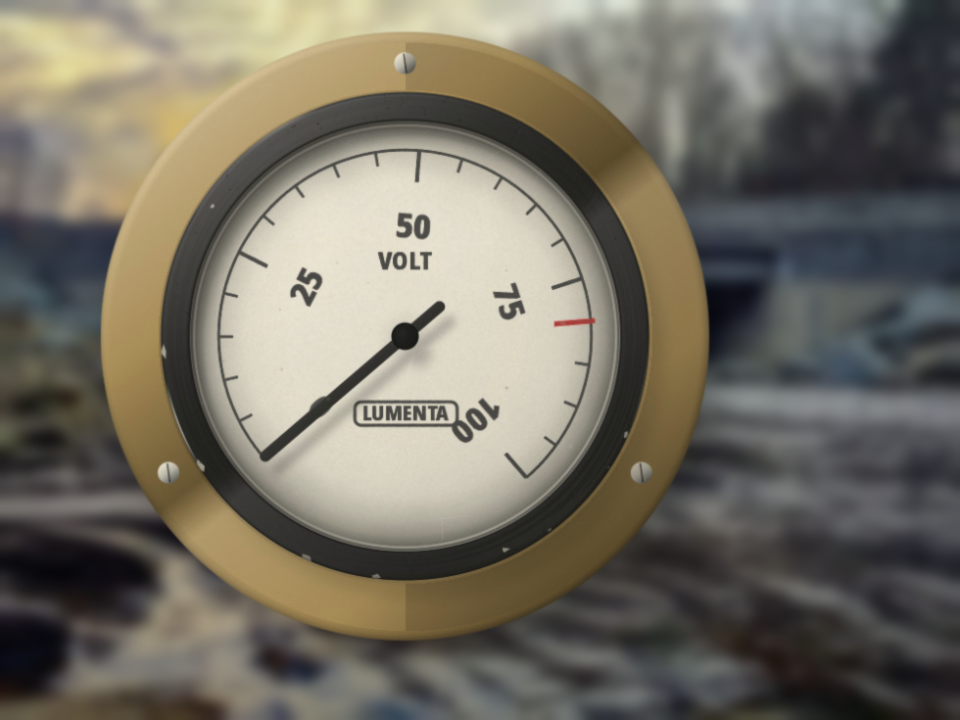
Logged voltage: **0** V
